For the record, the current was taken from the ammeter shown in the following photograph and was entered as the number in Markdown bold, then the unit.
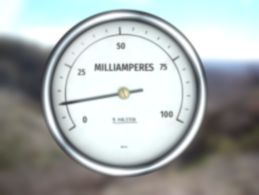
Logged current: **10** mA
